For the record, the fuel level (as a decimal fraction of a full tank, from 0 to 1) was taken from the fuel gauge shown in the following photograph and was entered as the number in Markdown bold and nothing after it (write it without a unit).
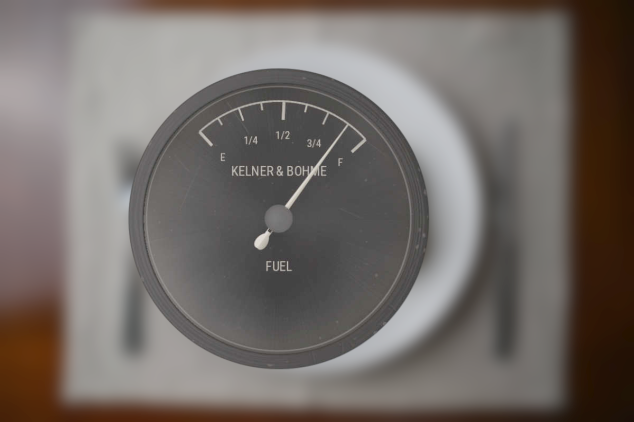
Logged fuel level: **0.875**
